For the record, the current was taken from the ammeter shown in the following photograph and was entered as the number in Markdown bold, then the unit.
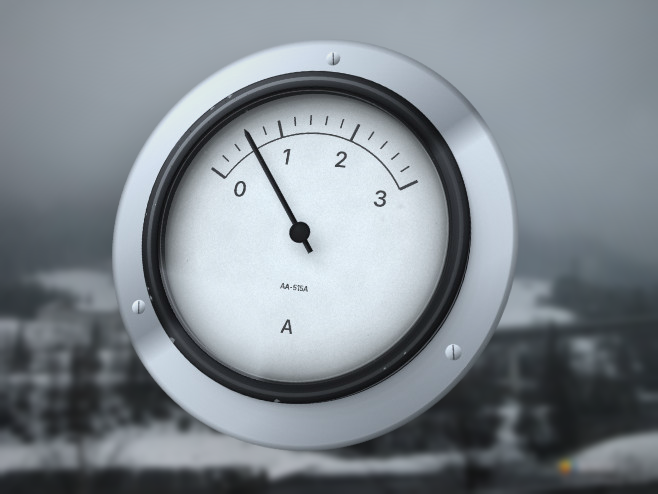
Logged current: **0.6** A
